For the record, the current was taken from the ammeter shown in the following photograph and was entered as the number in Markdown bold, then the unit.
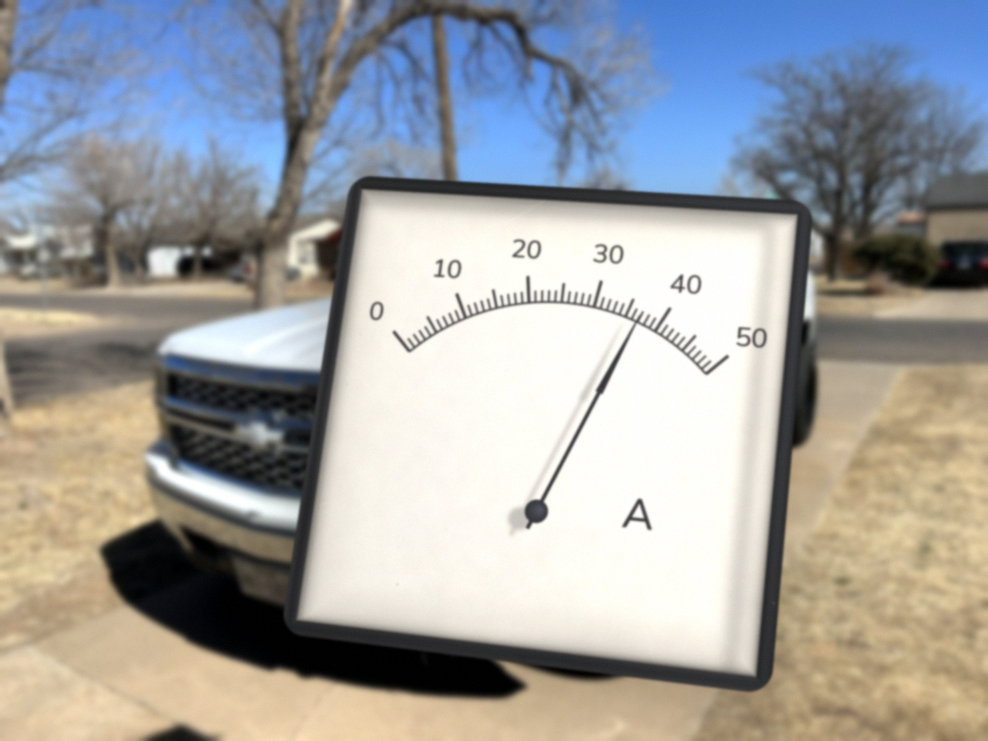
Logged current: **37** A
